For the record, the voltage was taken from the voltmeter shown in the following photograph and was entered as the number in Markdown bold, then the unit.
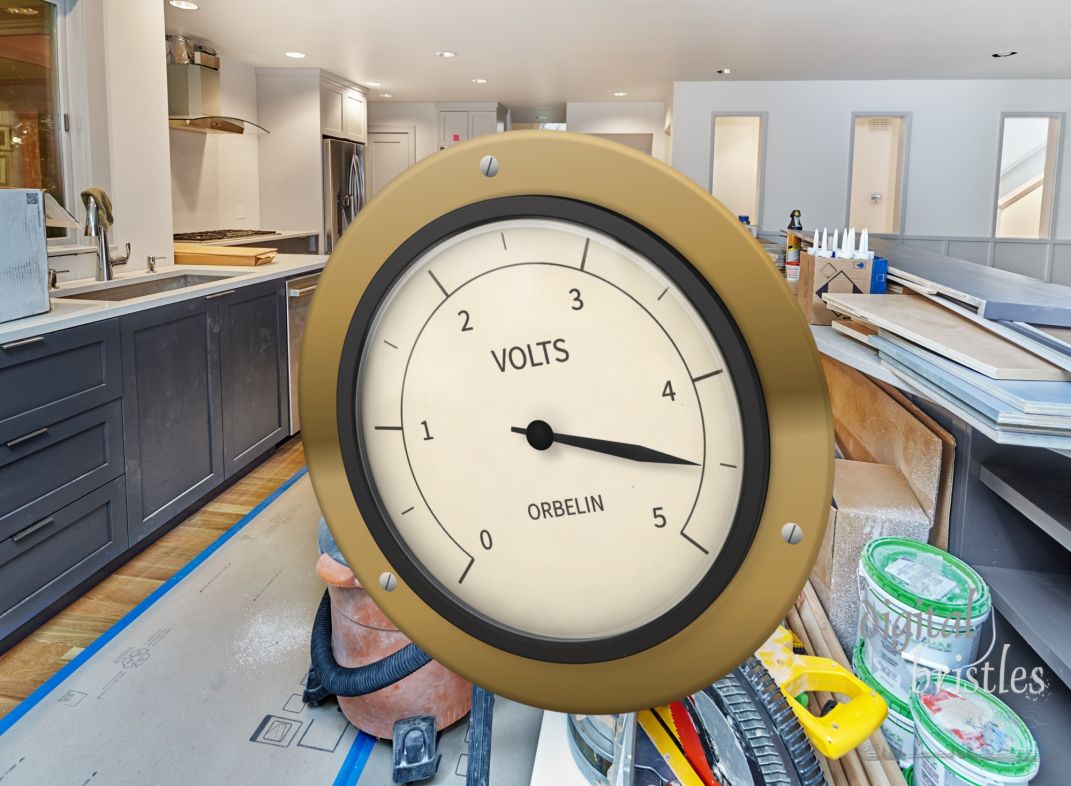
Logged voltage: **4.5** V
